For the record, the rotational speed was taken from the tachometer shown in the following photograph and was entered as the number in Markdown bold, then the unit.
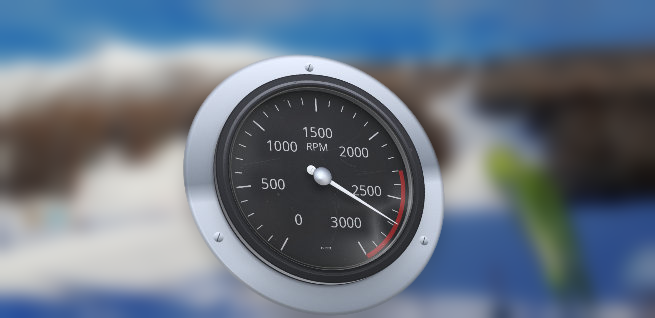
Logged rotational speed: **2700** rpm
